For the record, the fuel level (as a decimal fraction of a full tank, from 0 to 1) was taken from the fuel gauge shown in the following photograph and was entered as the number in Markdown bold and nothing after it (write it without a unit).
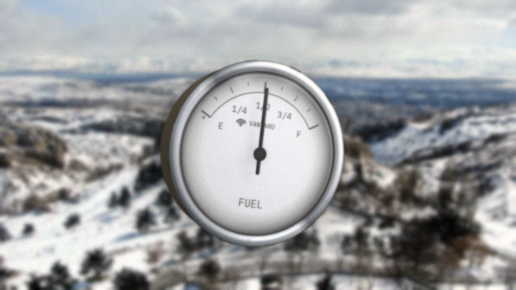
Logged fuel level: **0.5**
